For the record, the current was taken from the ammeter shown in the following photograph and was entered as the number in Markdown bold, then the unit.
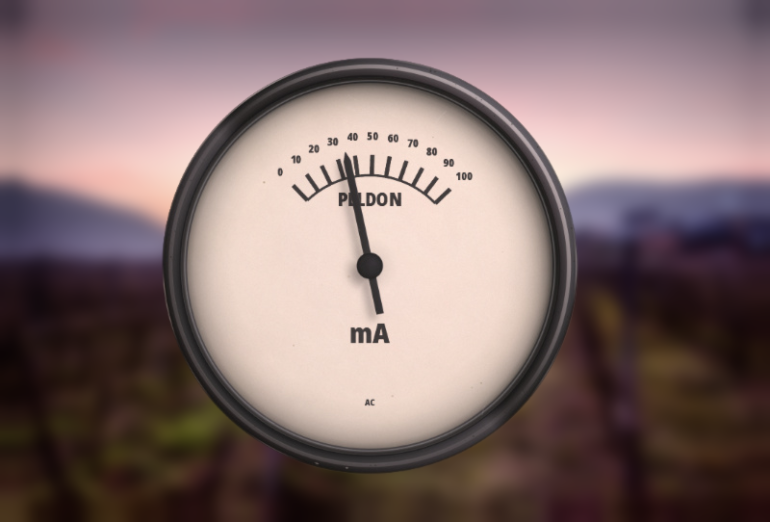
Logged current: **35** mA
